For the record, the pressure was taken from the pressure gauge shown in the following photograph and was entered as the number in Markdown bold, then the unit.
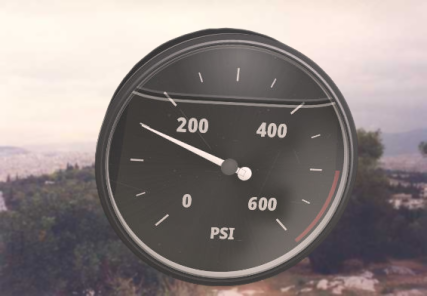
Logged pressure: **150** psi
